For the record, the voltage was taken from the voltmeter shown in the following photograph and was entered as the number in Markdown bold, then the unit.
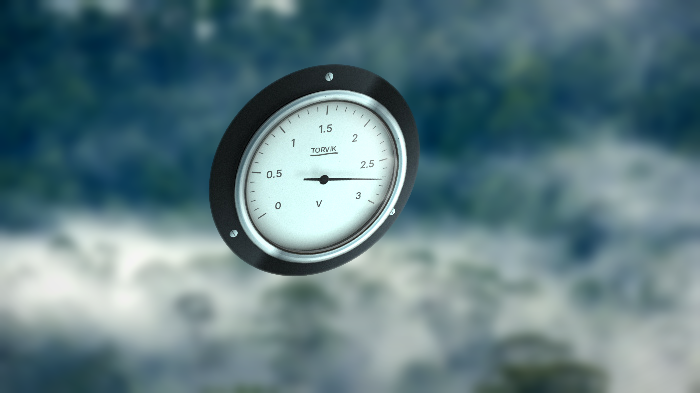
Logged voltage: **2.7** V
